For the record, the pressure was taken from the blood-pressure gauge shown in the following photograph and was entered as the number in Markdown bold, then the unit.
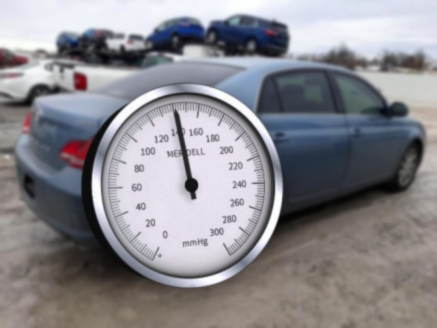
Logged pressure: **140** mmHg
